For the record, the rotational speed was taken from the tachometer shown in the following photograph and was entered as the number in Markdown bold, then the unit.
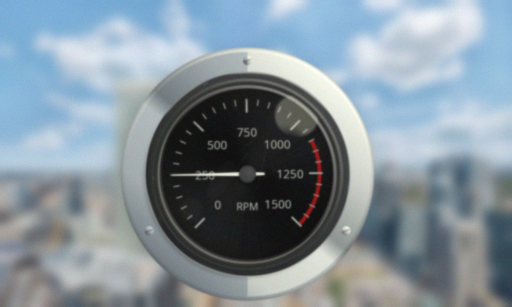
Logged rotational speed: **250** rpm
